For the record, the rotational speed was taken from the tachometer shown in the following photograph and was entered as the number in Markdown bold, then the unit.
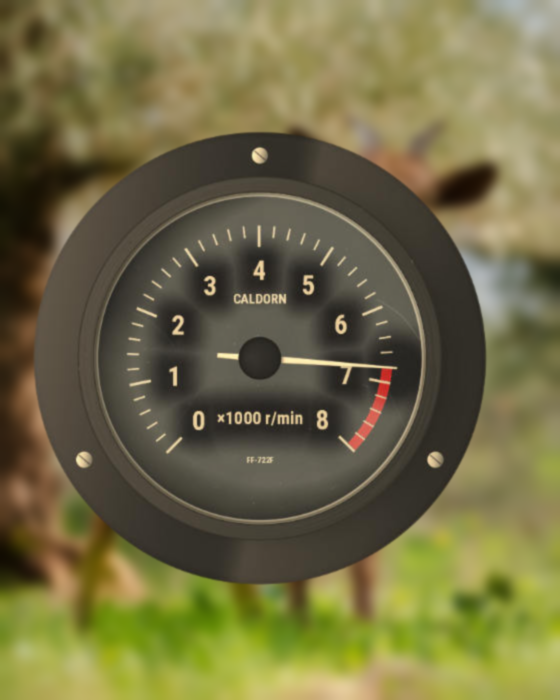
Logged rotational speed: **6800** rpm
